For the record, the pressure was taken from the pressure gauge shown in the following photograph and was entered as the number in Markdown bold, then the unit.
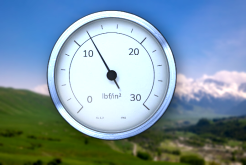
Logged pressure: **12** psi
